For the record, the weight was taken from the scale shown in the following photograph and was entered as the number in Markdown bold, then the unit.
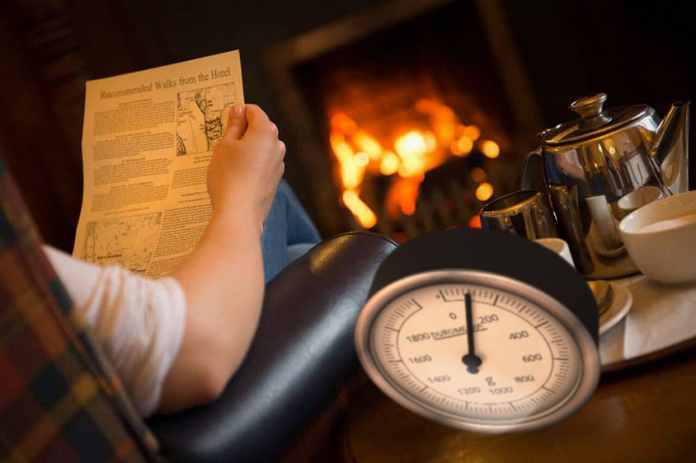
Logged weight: **100** g
